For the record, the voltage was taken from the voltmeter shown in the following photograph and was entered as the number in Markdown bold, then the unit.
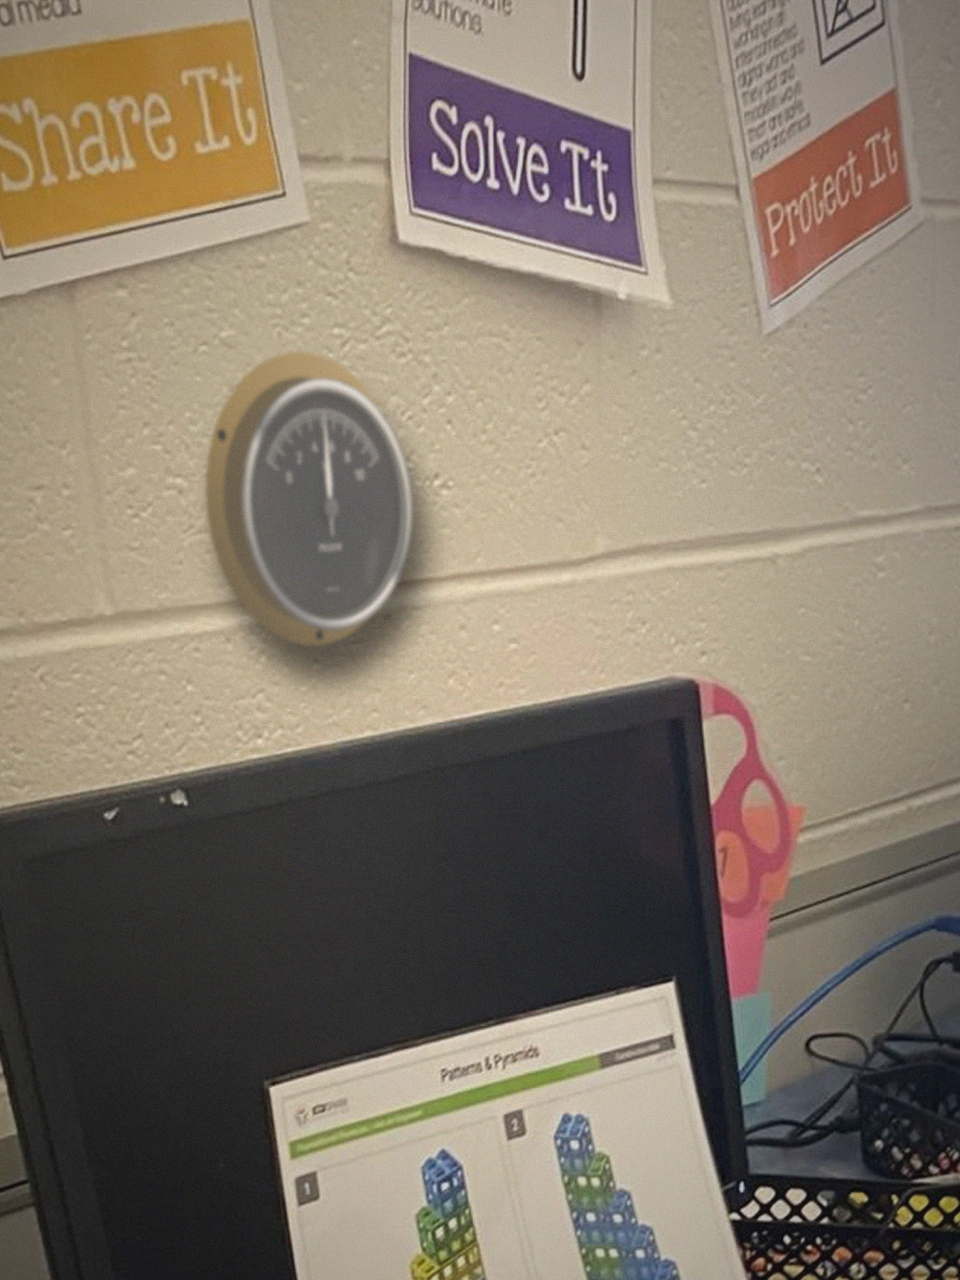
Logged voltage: **5** V
